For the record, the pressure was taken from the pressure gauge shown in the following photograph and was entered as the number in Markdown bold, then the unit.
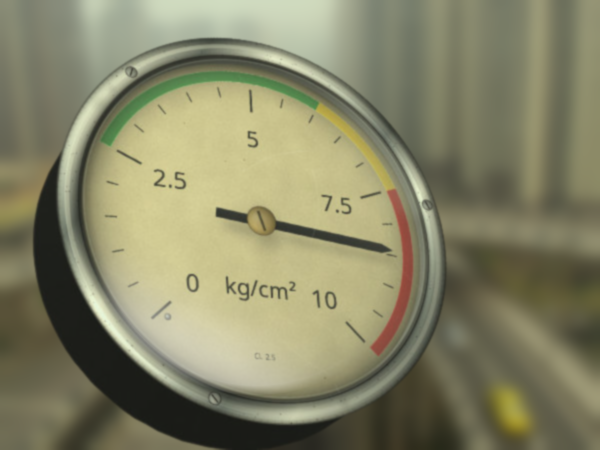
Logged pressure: **8.5** kg/cm²
